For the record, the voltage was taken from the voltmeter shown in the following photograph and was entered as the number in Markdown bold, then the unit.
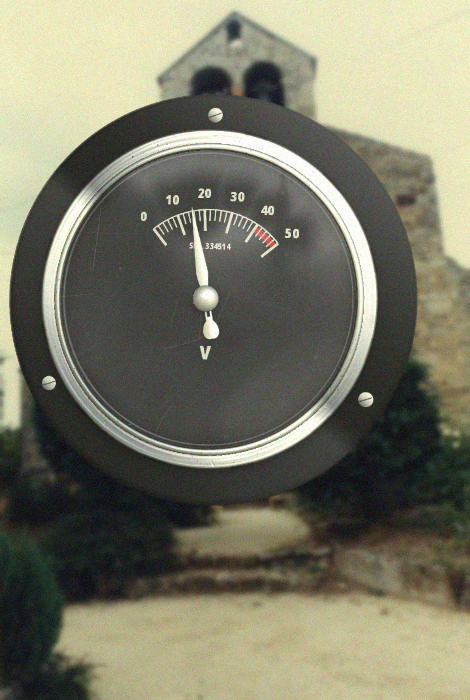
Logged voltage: **16** V
